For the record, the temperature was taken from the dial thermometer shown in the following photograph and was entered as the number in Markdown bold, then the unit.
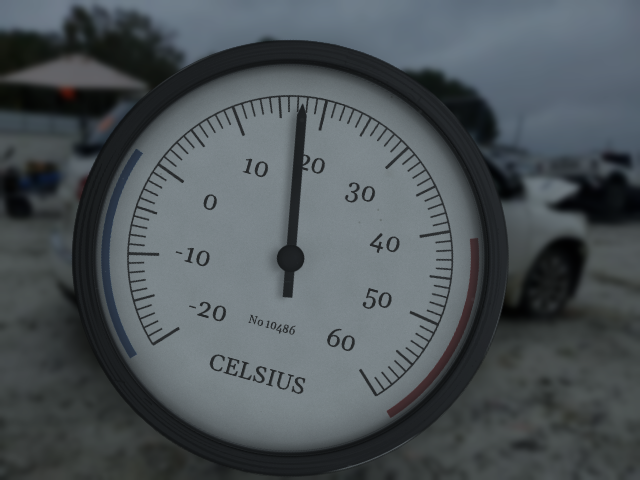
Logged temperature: **17.5** °C
